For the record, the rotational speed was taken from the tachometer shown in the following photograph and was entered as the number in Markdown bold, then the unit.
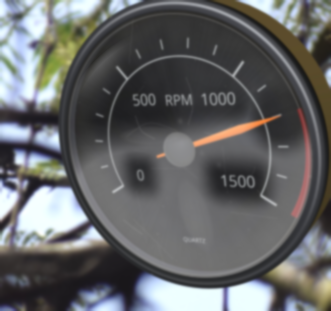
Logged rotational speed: **1200** rpm
